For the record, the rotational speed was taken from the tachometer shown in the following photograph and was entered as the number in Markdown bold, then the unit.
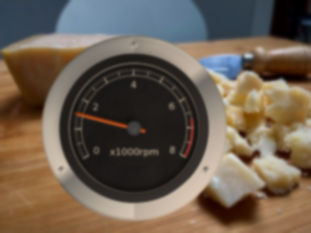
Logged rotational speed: **1500** rpm
